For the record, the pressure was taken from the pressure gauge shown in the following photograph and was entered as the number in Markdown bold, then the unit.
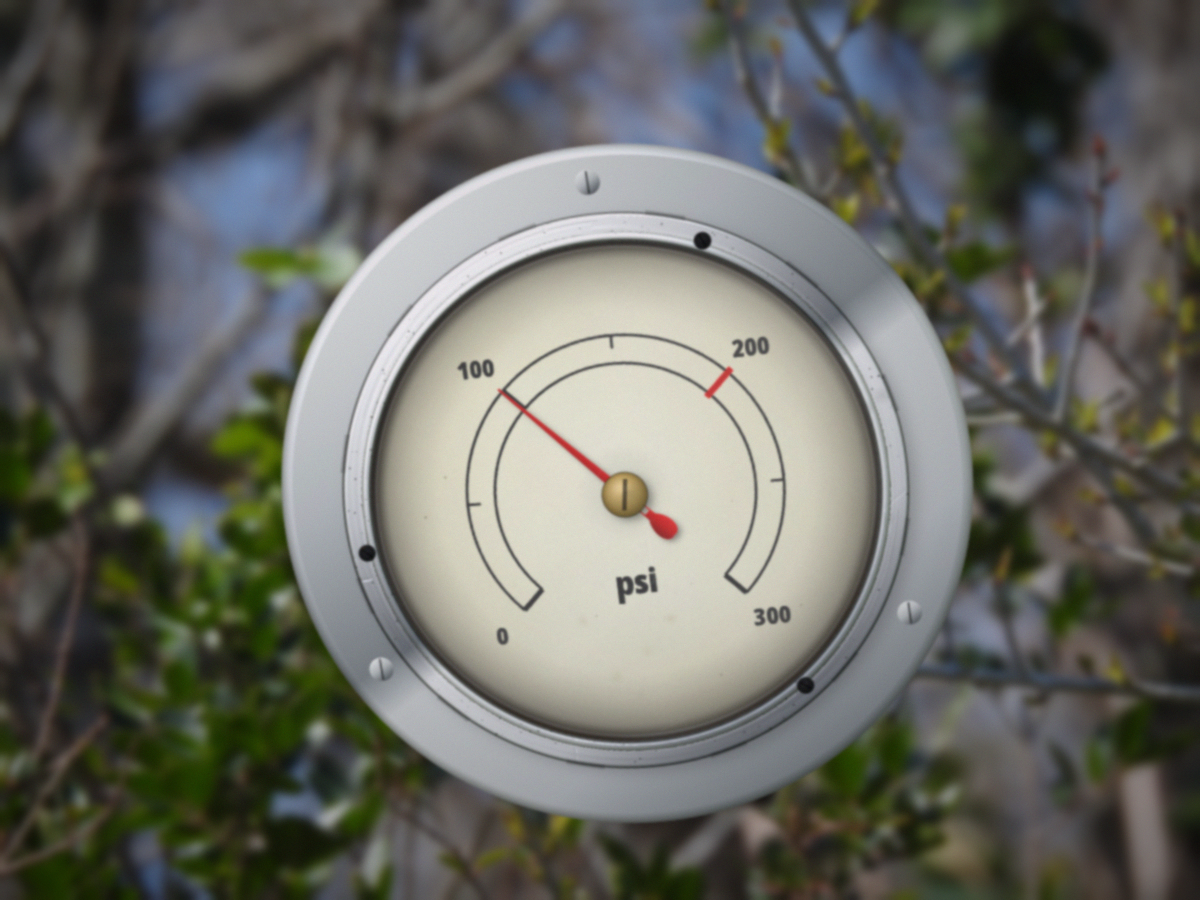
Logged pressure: **100** psi
